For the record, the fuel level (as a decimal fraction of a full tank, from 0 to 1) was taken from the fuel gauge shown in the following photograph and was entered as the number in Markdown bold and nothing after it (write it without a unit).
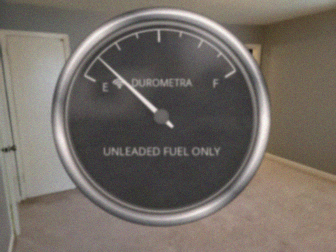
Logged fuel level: **0.125**
